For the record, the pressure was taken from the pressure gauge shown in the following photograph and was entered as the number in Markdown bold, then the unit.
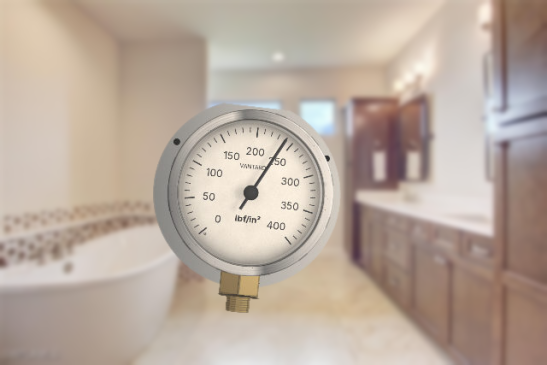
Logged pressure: **240** psi
